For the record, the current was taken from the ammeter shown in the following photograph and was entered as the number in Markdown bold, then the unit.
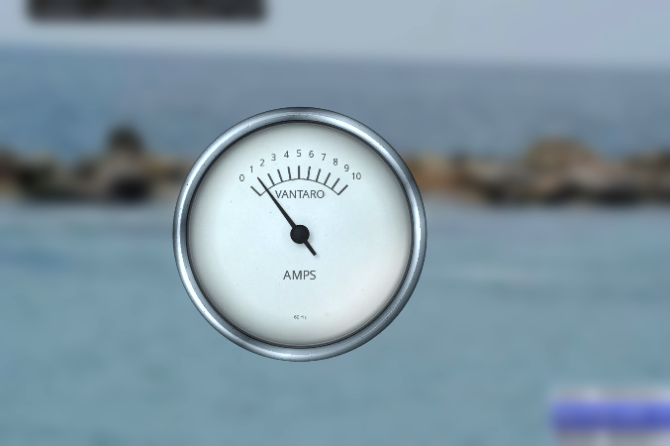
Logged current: **1** A
